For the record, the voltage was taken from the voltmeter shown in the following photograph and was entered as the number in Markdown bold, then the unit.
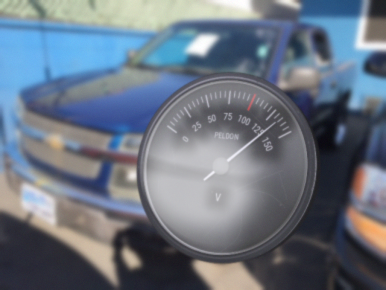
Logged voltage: **135** V
